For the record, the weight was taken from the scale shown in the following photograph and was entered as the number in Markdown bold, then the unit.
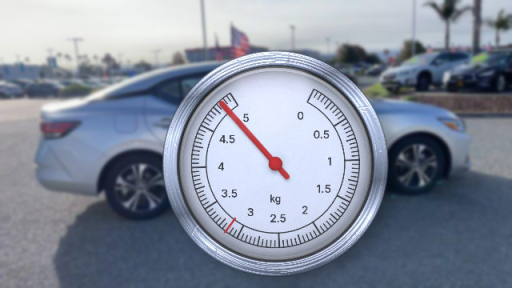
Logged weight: **4.85** kg
